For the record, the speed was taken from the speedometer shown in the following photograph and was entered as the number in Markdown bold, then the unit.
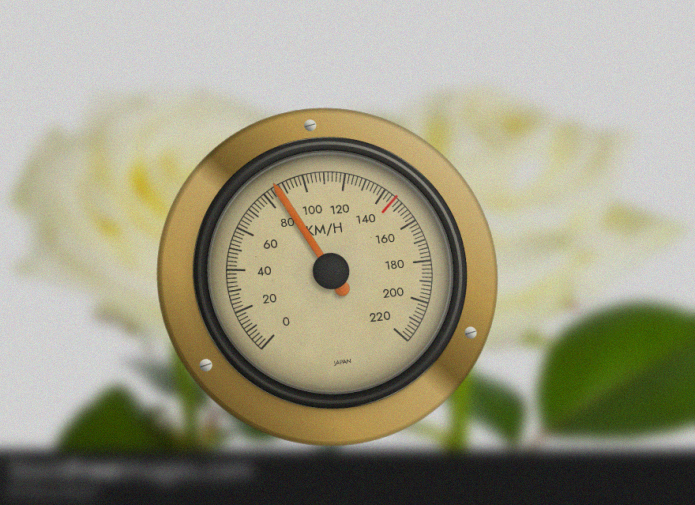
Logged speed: **86** km/h
